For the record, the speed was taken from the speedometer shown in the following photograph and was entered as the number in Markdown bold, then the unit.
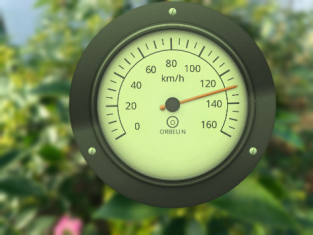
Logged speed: **130** km/h
